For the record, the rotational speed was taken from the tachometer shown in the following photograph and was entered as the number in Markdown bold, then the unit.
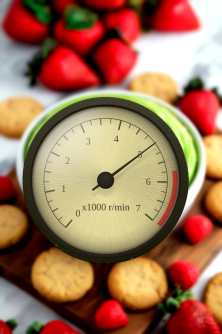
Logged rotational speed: **5000** rpm
